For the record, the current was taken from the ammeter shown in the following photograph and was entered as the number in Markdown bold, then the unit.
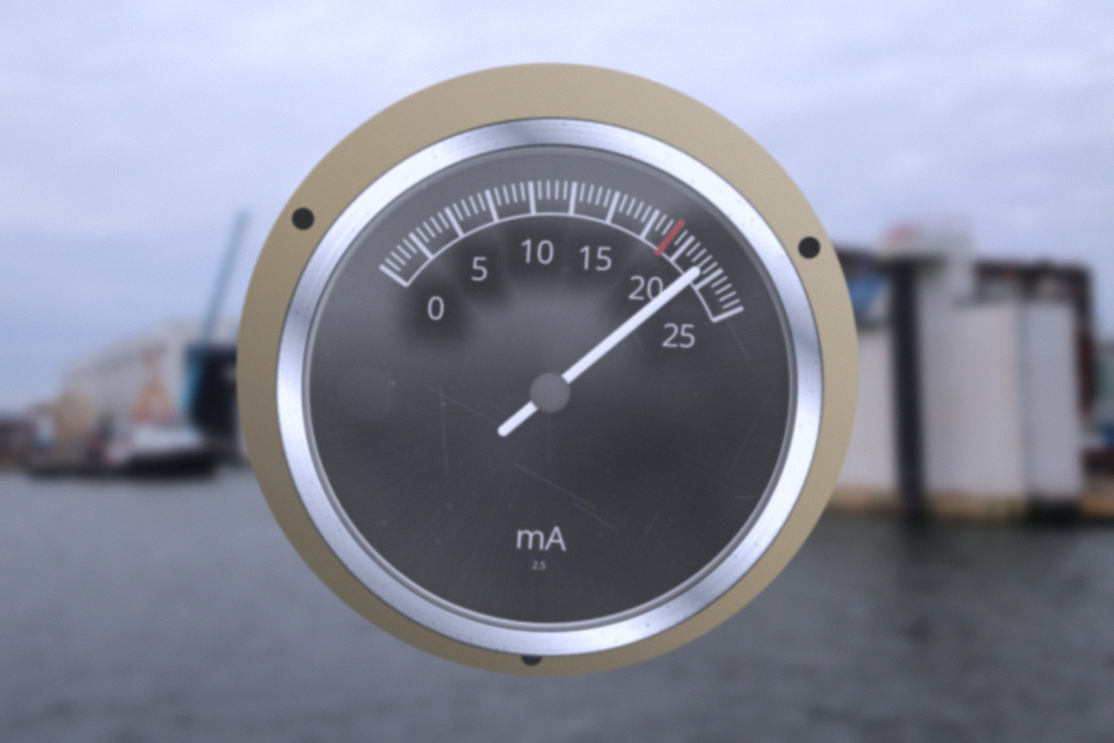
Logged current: **21.5** mA
